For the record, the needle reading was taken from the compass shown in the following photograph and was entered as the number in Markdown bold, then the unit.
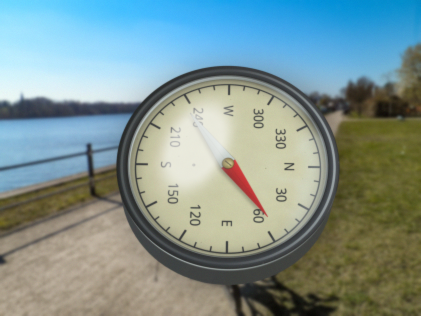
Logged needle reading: **55** °
